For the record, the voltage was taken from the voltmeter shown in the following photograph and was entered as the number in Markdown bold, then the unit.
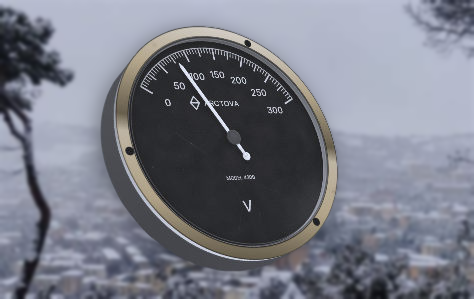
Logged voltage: **75** V
